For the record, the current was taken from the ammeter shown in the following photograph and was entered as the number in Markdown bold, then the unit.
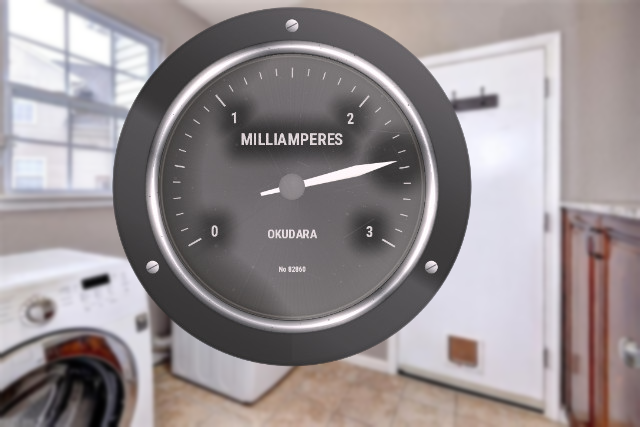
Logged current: **2.45** mA
